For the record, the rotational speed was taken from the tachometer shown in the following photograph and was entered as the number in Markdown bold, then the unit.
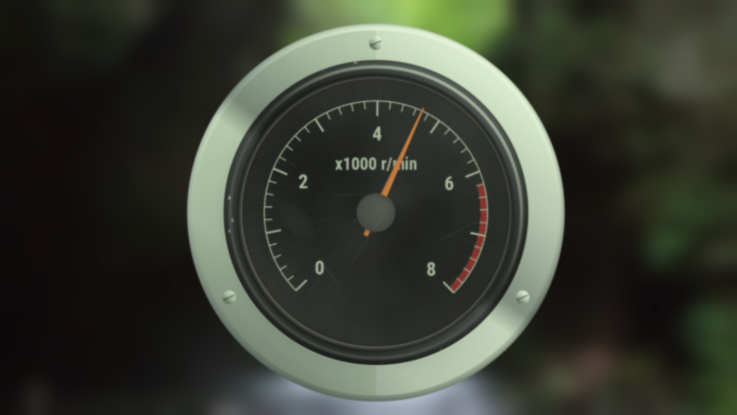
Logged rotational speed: **4700** rpm
